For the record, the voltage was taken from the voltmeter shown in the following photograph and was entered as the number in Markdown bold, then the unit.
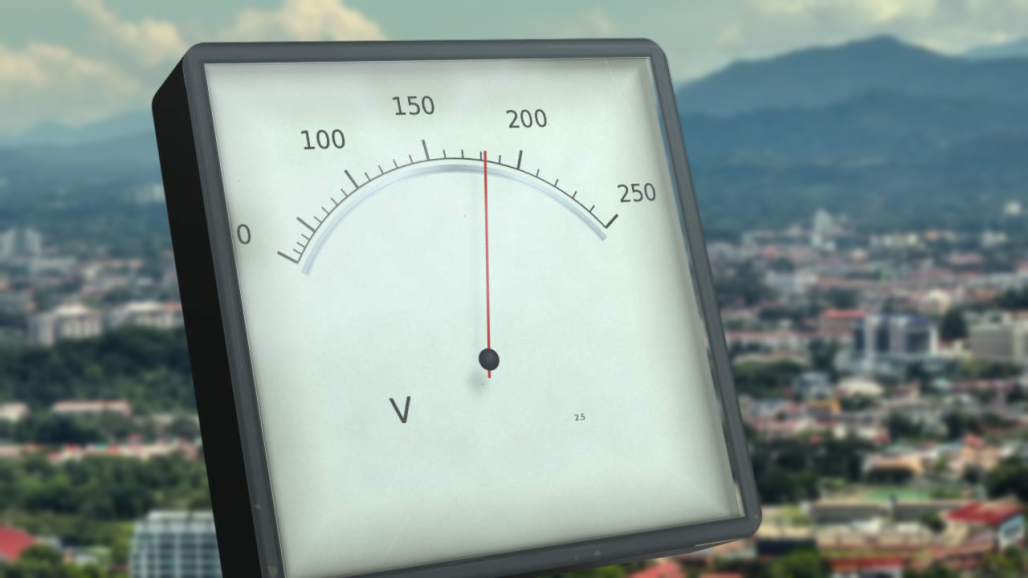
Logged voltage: **180** V
